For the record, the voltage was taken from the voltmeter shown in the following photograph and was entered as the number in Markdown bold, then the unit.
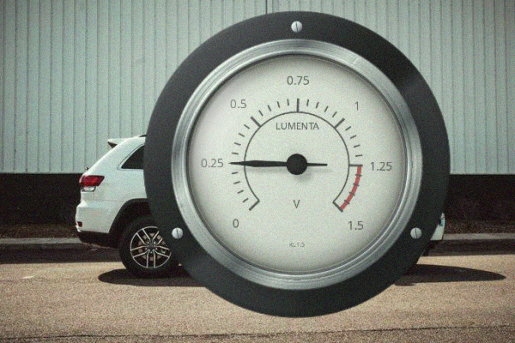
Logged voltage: **0.25** V
